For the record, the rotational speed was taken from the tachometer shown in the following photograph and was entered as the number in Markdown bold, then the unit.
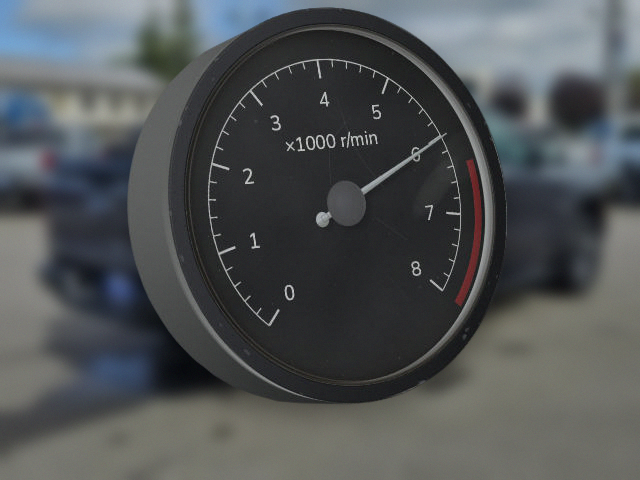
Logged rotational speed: **6000** rpm
